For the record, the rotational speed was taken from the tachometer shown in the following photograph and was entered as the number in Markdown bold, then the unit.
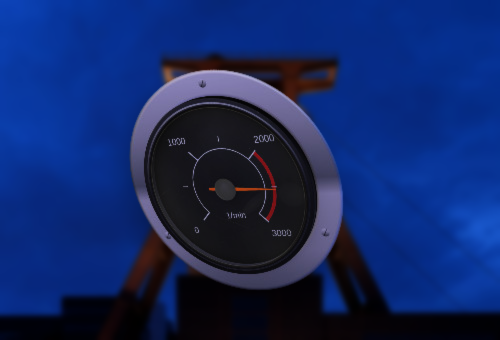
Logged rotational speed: **2500** rpm
